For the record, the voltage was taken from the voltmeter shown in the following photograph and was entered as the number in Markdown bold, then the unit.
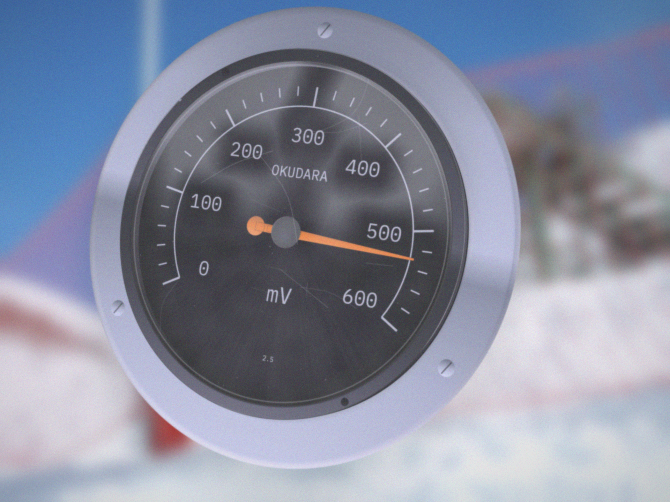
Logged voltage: **530** mV
